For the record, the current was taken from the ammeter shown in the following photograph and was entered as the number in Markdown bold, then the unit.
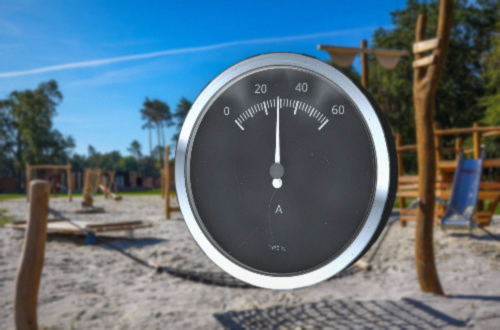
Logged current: **30** A
